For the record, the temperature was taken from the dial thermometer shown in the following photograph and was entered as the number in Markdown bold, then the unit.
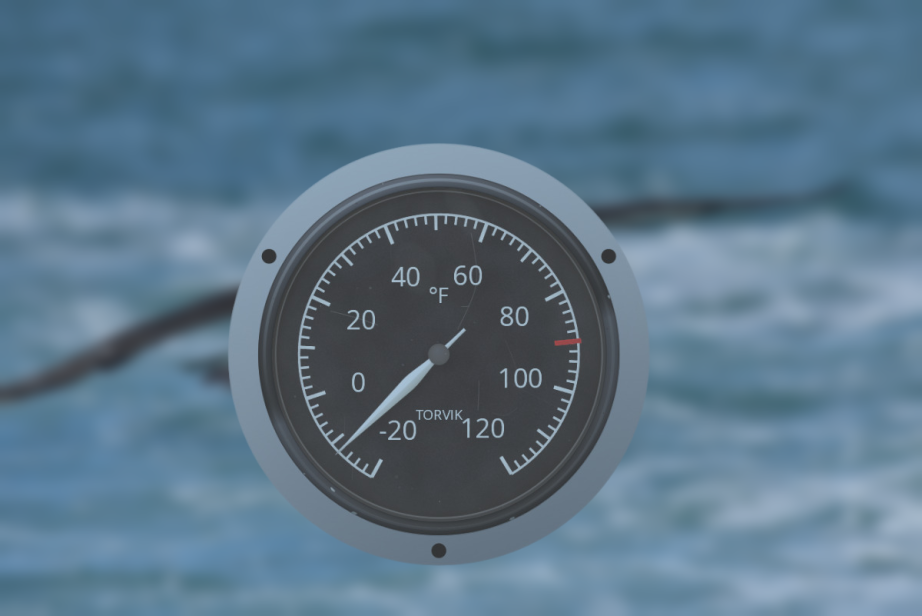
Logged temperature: **-12** °F
